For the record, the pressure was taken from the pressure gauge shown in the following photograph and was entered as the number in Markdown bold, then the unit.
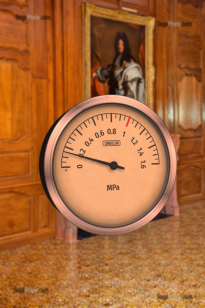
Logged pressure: **0.15** MPa
